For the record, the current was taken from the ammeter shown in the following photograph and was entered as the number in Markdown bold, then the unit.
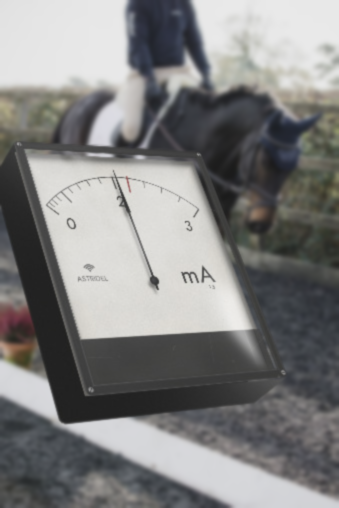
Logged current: **2** mA
